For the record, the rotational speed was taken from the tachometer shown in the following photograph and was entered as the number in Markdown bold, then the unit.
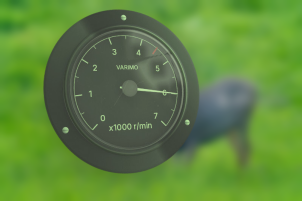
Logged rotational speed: **6000** rpm
